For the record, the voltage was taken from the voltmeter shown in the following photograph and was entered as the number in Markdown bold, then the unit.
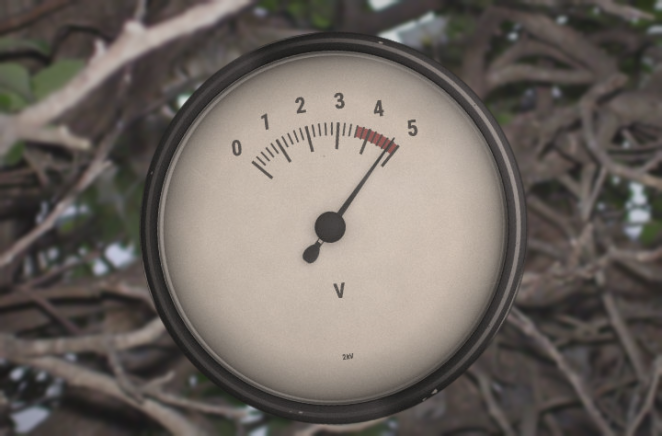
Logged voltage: **4.8** V
